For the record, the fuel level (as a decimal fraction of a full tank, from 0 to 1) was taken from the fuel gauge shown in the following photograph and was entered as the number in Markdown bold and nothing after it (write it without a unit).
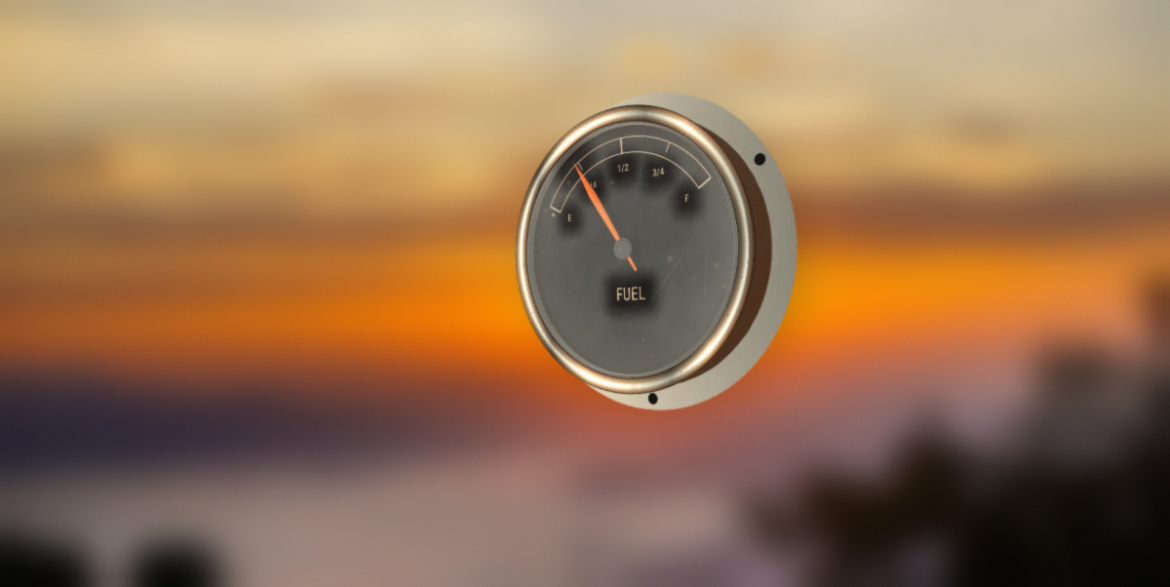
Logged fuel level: **0.25**
